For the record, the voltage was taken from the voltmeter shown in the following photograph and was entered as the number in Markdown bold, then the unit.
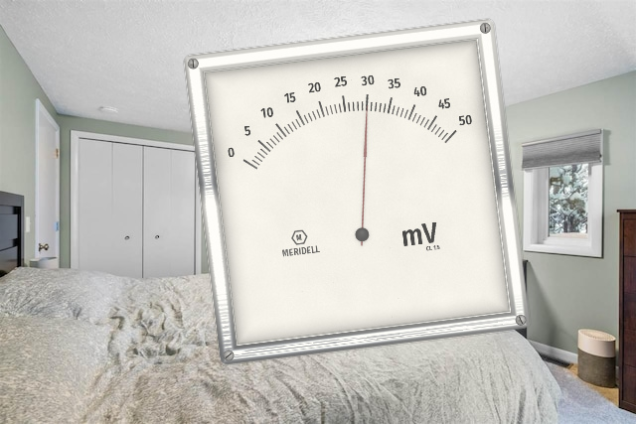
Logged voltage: **30** mV
